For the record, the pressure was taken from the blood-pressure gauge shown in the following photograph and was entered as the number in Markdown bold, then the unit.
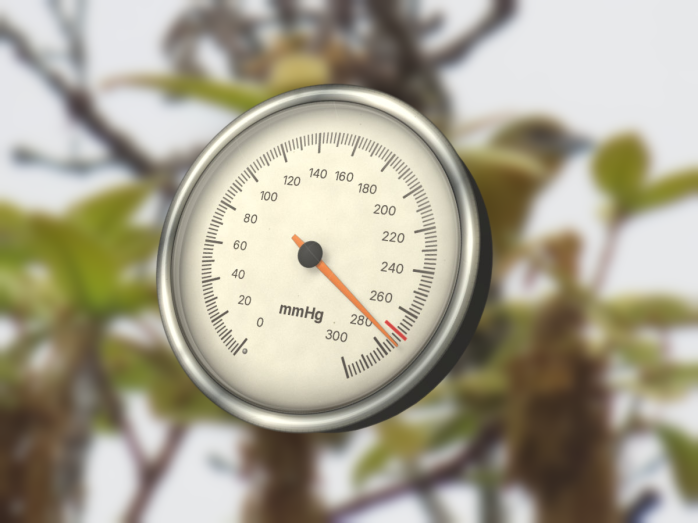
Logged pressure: **274** mmHg
